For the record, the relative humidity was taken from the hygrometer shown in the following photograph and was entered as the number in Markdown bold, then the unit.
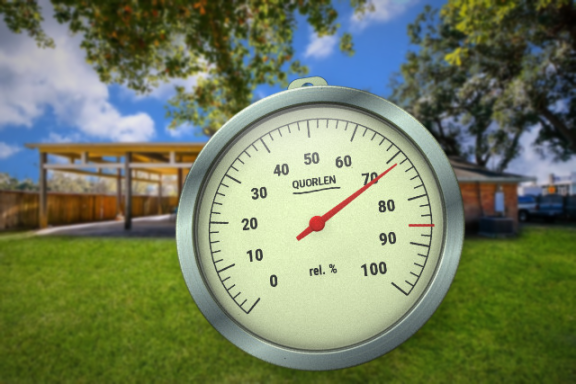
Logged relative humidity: **72** %
